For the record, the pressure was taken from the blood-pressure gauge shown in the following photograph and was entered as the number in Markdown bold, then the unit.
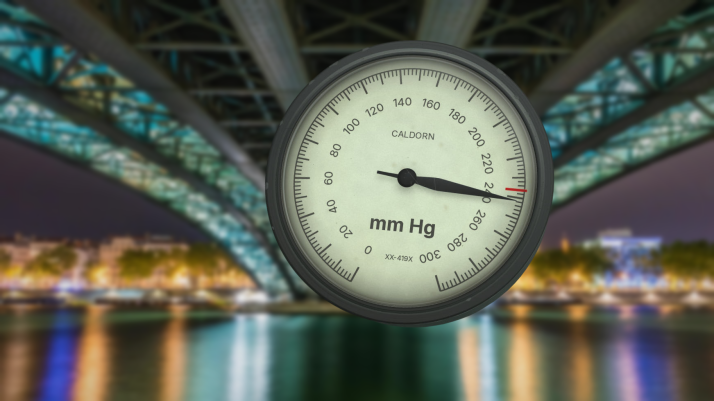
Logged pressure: **242** mmHg
